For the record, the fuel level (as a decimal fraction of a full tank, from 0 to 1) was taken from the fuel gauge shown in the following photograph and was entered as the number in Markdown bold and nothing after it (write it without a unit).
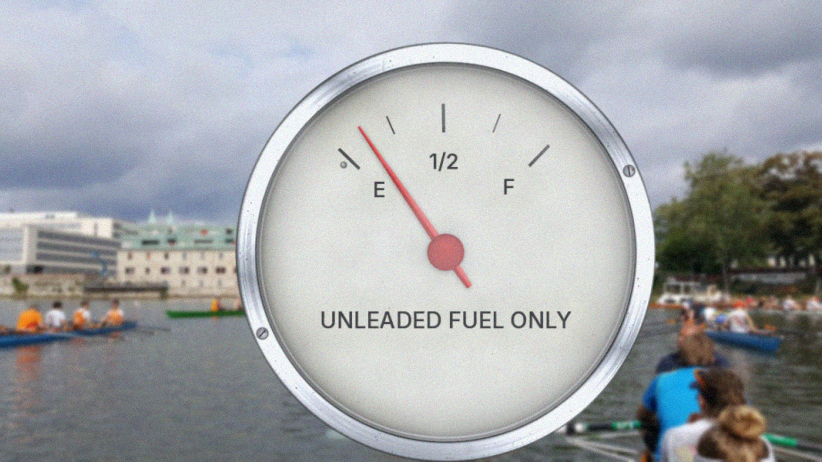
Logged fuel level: **0.125**
